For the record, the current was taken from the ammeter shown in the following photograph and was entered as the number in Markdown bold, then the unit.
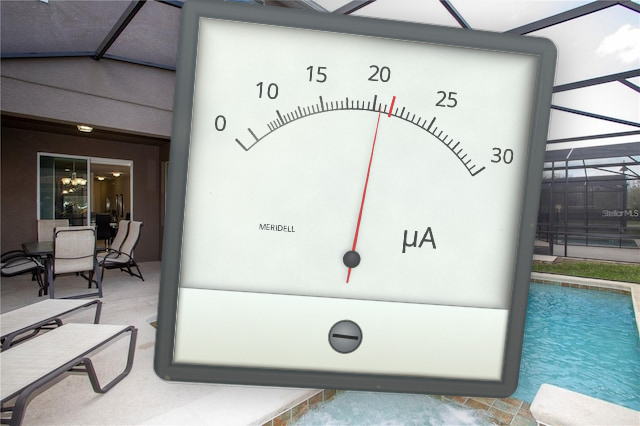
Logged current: **20.5** µA
